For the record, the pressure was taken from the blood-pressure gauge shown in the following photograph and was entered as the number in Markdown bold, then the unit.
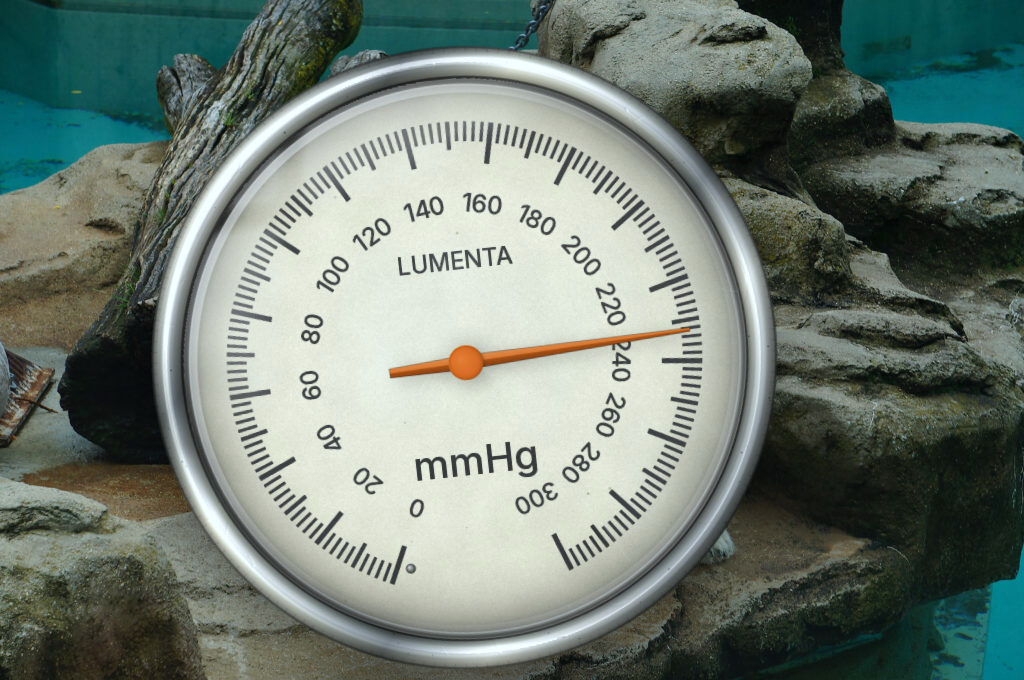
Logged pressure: **232** mmHg
